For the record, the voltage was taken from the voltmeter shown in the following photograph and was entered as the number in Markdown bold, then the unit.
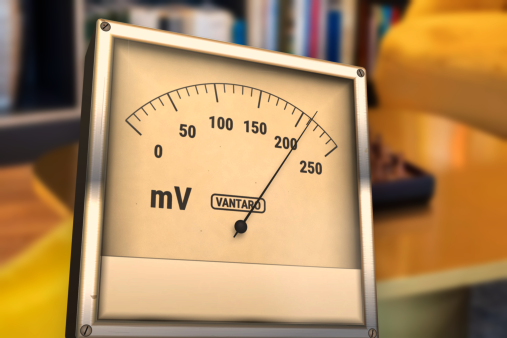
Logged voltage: **210** mV
